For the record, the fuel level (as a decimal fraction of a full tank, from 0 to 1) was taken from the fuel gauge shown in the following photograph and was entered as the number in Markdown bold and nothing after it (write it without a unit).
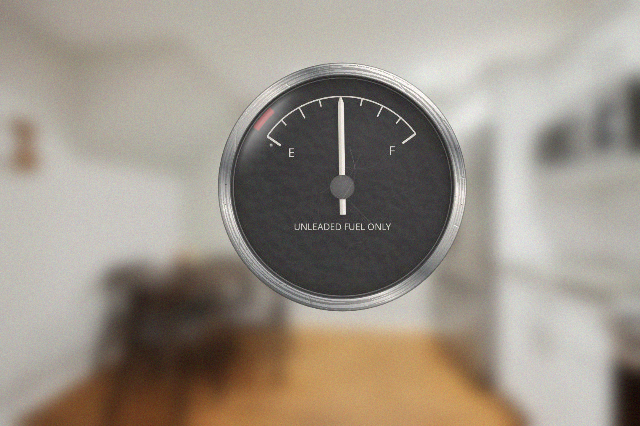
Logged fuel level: **0.5**
